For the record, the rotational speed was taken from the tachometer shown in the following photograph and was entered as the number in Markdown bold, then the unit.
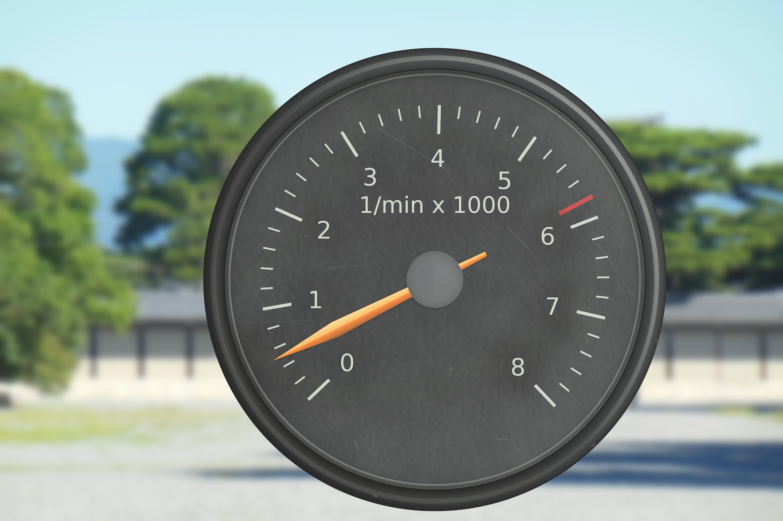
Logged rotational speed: **500** rpm
